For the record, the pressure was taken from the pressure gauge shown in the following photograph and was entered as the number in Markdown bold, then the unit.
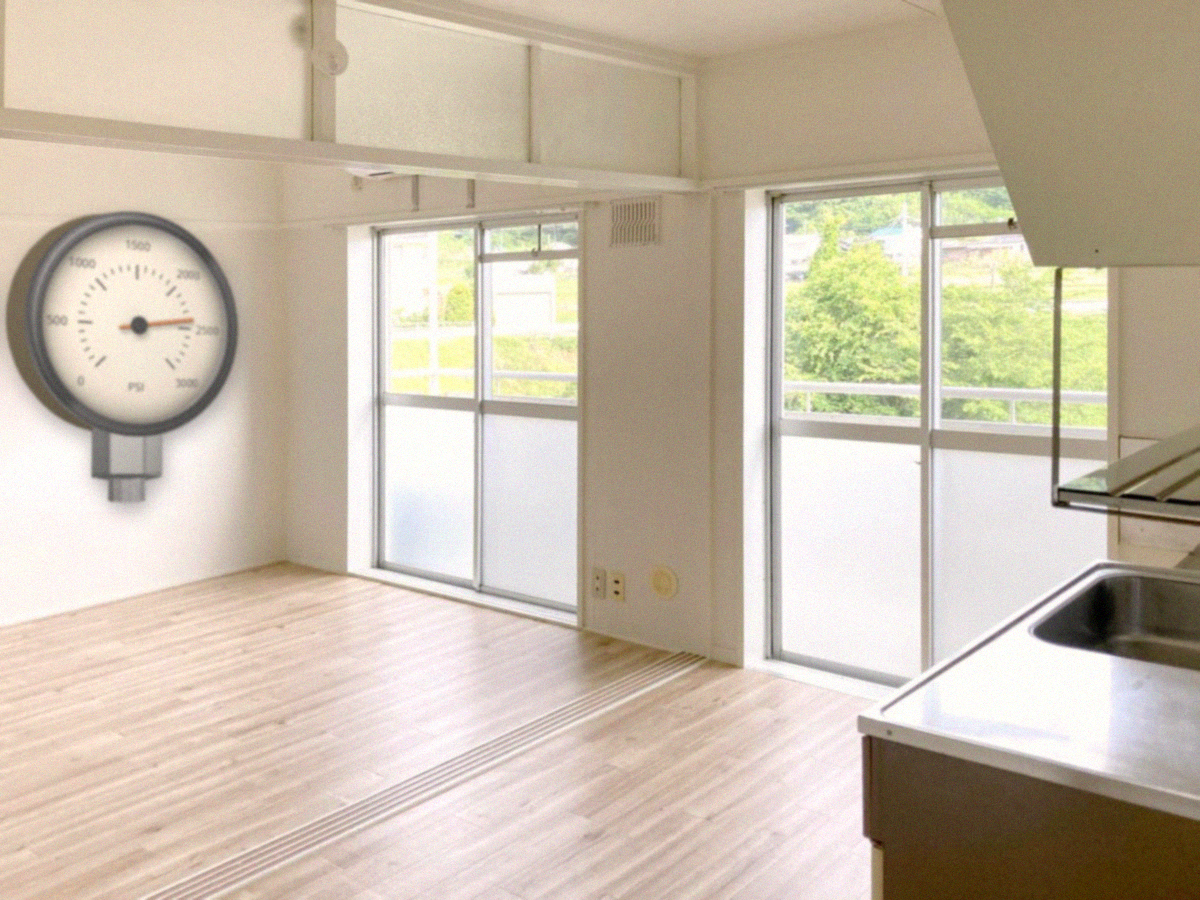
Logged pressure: **2400** psi
